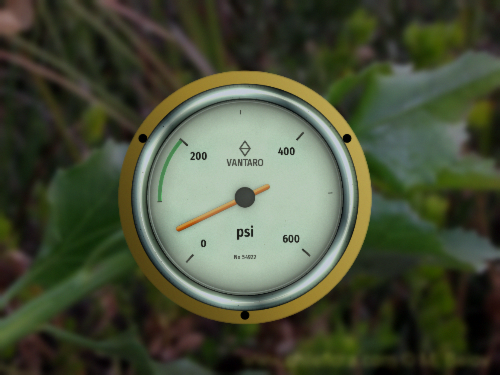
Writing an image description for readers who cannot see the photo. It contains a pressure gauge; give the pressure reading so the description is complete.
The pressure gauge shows 50 psi
